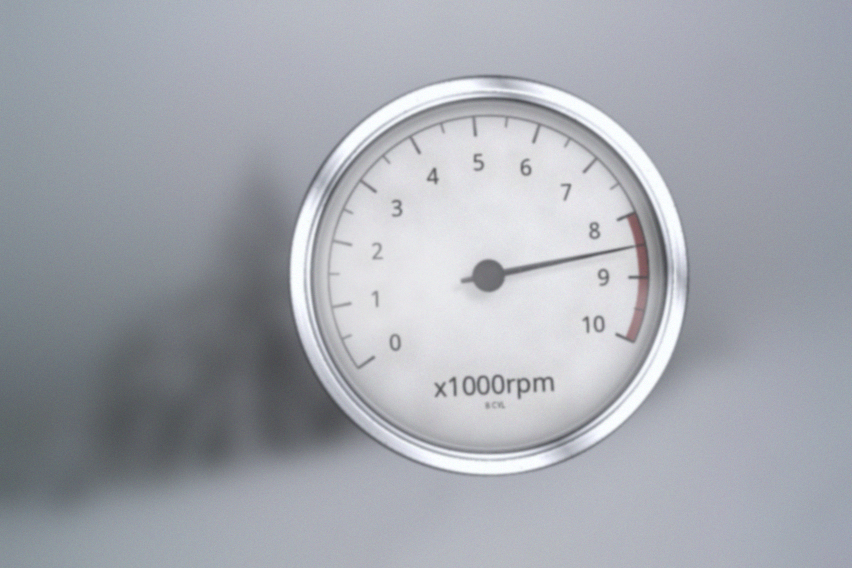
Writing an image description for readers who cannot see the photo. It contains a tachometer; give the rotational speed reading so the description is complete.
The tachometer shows 8500 rpm
